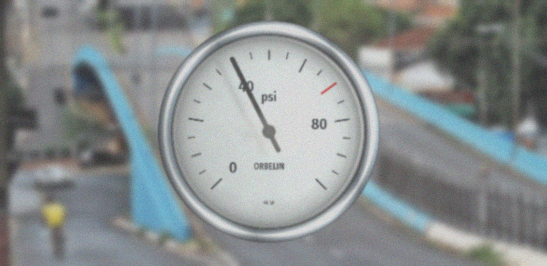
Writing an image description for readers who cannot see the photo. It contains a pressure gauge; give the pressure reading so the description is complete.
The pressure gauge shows 40 psi
